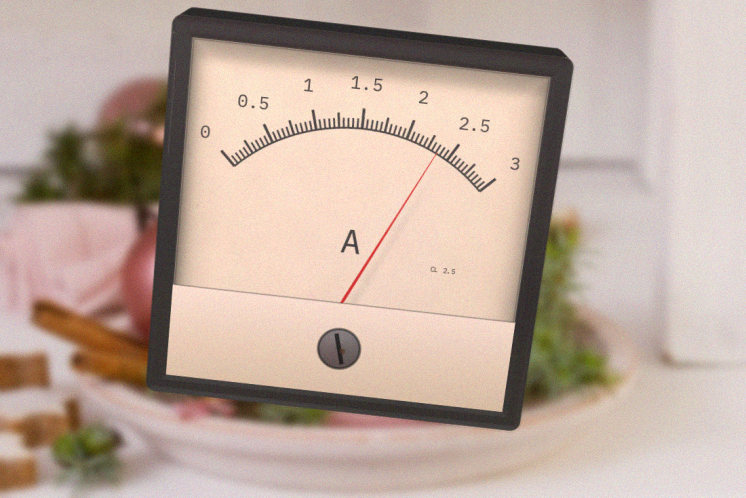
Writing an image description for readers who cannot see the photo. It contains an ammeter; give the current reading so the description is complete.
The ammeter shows 2.35 A
